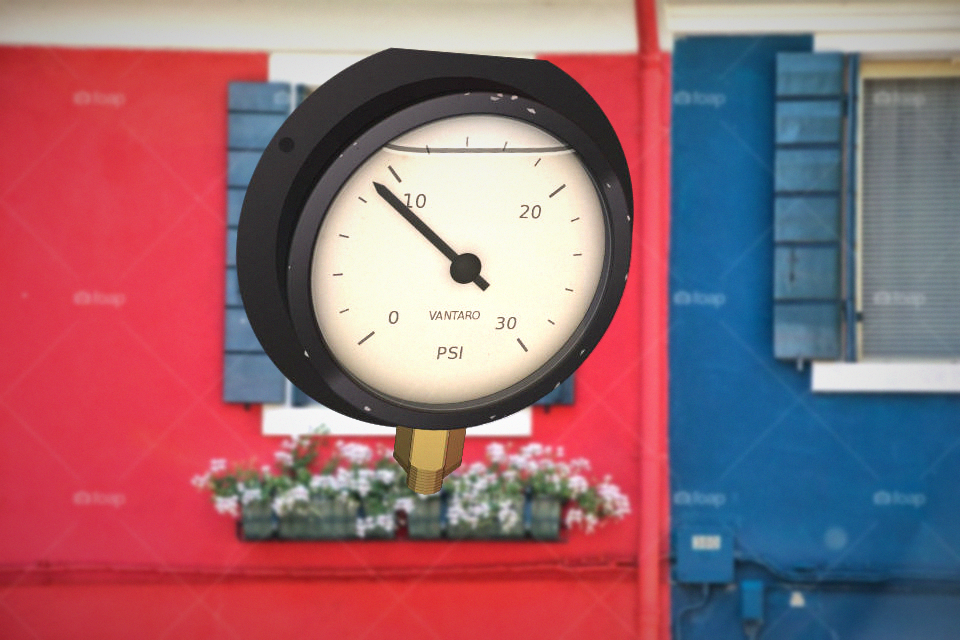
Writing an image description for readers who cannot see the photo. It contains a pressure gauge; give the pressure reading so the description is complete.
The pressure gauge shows 9 psi
